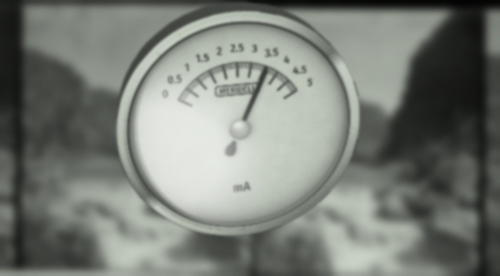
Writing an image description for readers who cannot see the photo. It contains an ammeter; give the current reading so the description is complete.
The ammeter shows 3.5 mA
